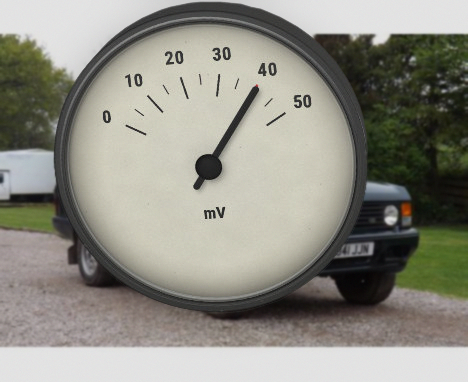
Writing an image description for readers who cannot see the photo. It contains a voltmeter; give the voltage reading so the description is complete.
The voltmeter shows 40 mV
